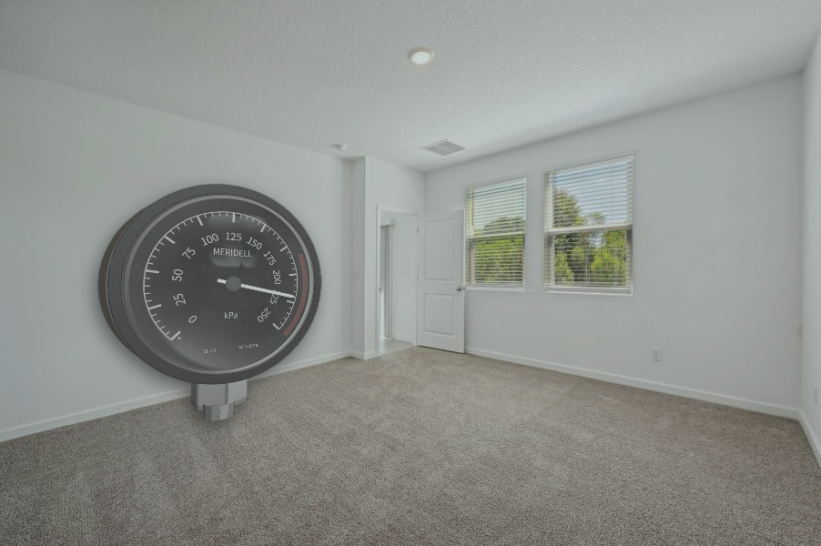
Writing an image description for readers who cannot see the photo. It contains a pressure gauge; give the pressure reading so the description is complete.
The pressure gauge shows 220 kPa
